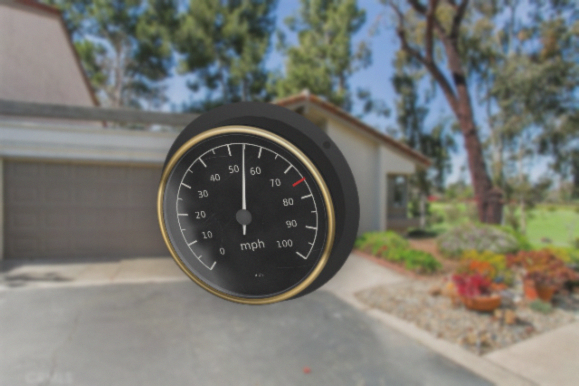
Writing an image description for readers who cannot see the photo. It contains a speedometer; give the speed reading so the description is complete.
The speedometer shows 55 mph
